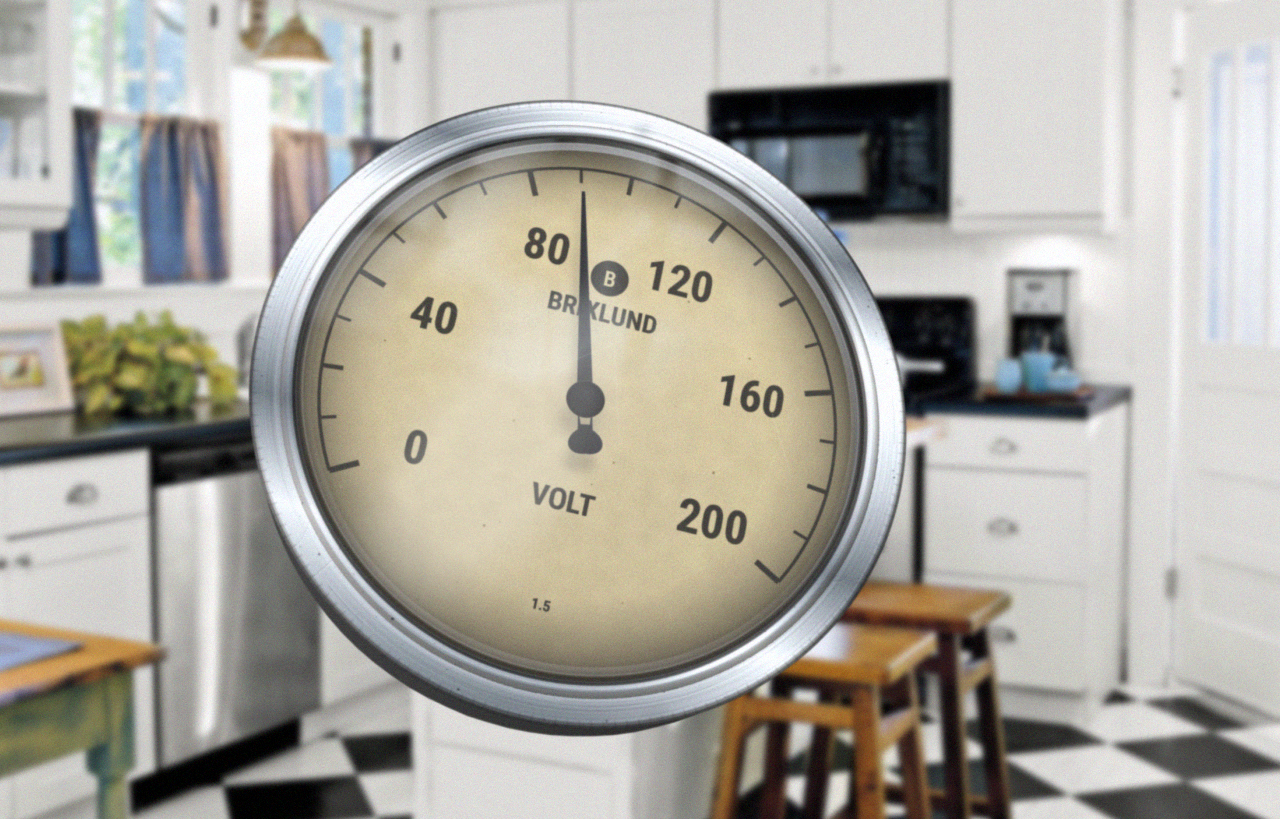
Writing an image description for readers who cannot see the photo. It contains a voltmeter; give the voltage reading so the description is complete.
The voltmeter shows 90 V
